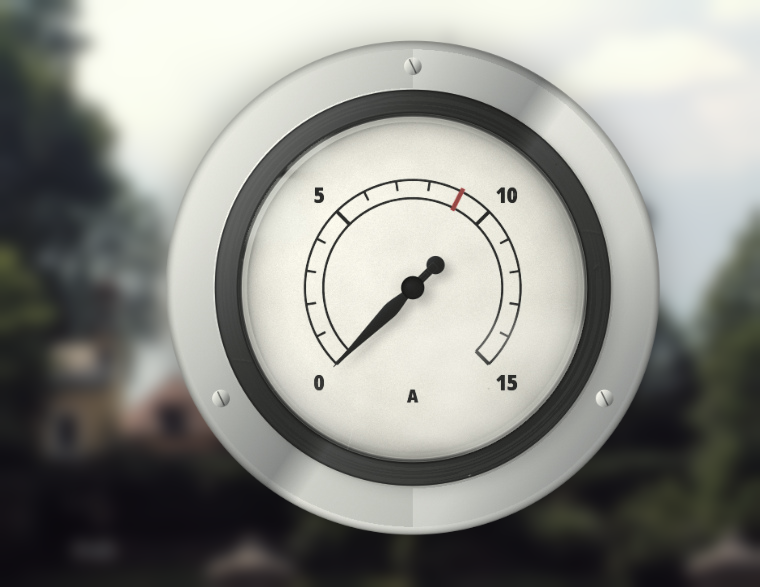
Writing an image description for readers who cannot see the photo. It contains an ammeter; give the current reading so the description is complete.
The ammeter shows 0 A
